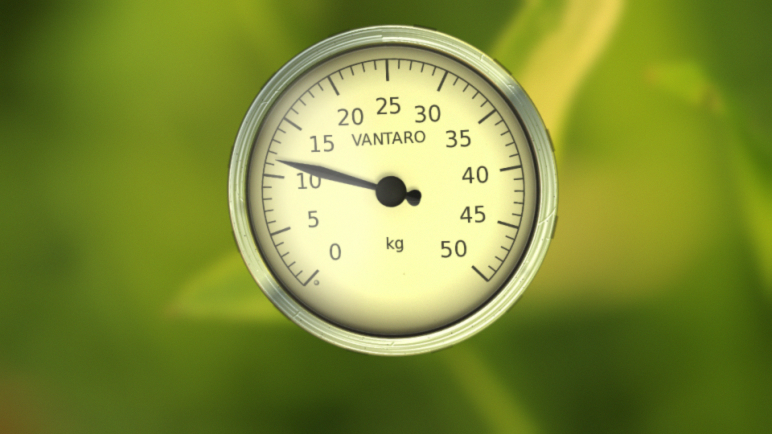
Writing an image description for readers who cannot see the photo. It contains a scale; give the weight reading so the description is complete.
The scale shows 11.5 kg
